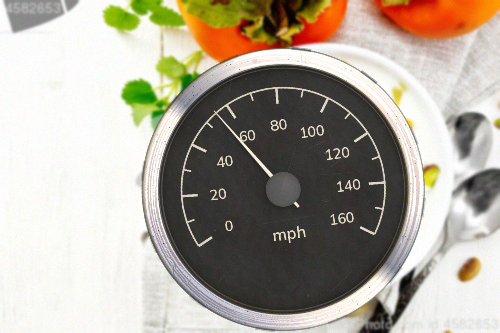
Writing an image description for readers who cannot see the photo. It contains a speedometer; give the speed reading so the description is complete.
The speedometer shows 55 mph
